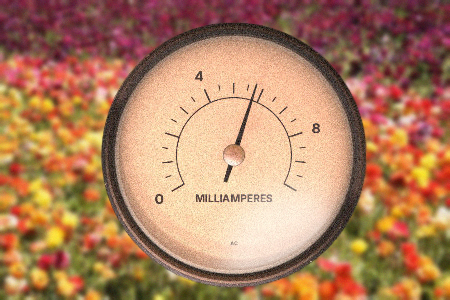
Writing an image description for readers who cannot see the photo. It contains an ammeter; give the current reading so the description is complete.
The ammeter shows 5.75 mA
